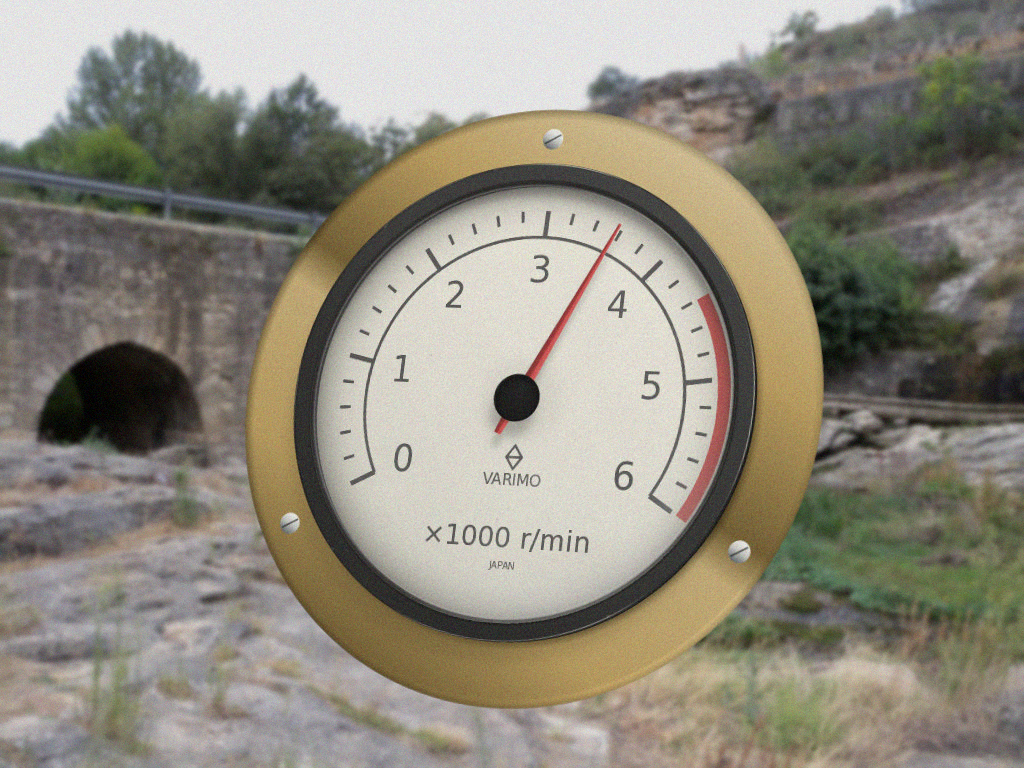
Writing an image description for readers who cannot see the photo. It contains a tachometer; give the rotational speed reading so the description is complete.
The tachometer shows 3600 rpm
